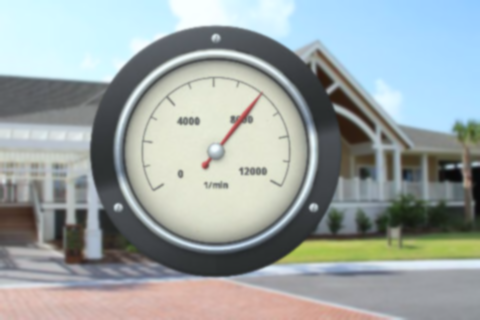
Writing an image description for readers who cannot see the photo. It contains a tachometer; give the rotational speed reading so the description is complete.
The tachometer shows 8000 rpm
